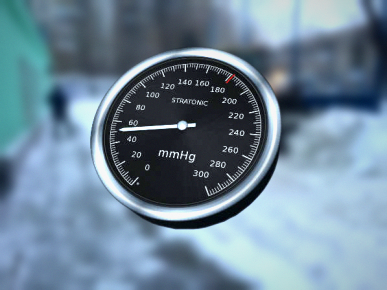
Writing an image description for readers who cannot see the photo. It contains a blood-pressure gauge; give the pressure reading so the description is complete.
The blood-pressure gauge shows 50 mmHg
